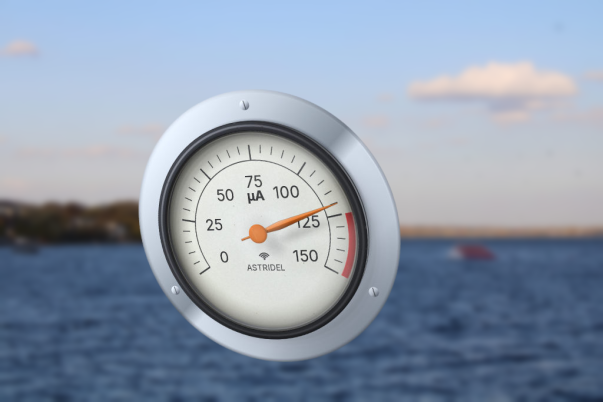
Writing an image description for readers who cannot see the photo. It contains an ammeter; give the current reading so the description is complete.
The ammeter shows 120 µA
